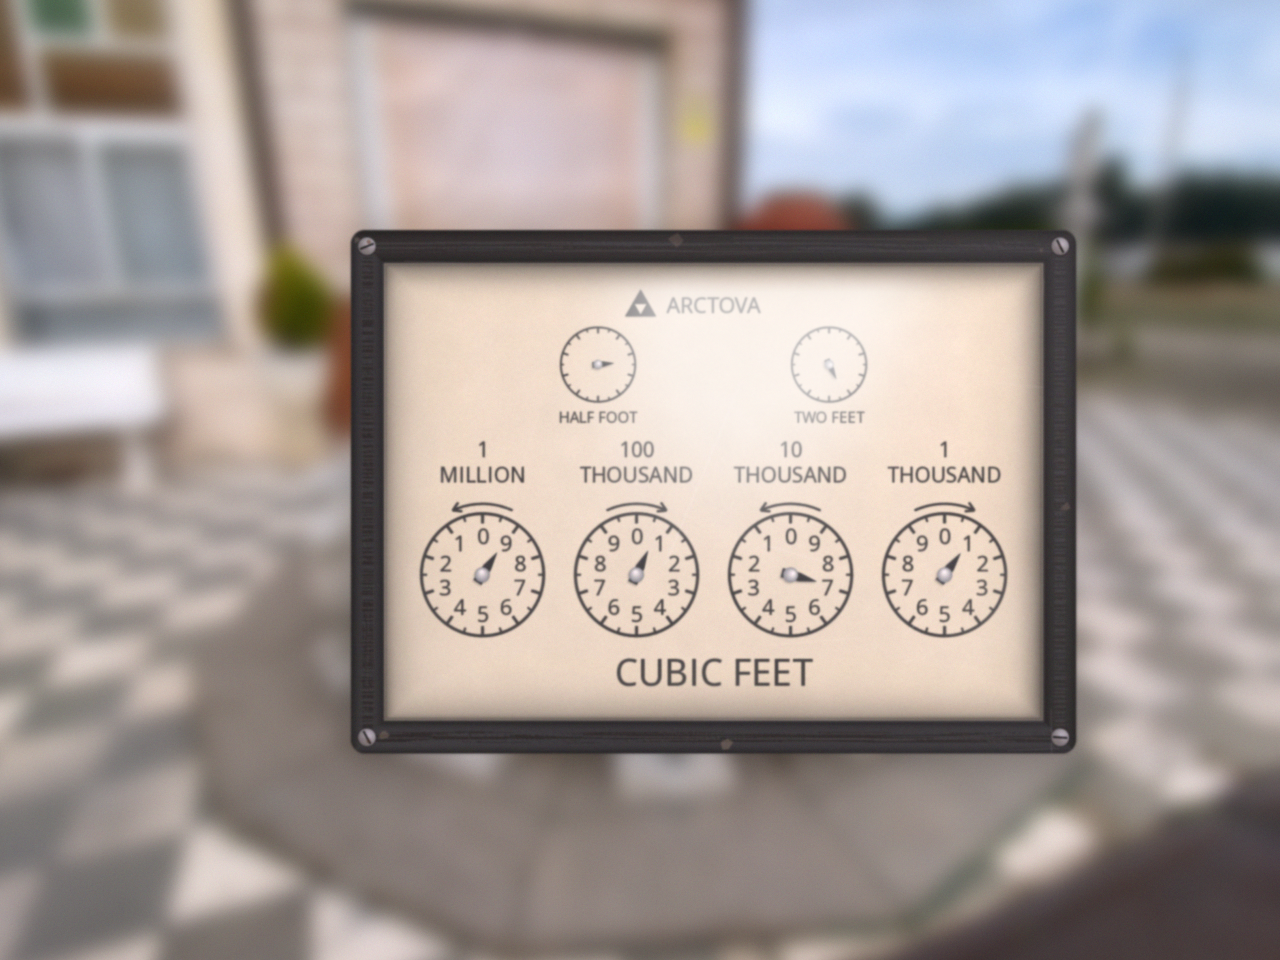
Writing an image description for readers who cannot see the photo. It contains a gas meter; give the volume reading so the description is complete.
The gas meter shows 907100 ft³
